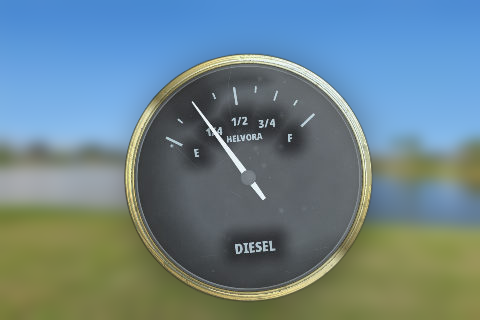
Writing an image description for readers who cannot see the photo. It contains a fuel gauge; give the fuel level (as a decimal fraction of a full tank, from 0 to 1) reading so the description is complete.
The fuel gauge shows 0.25
